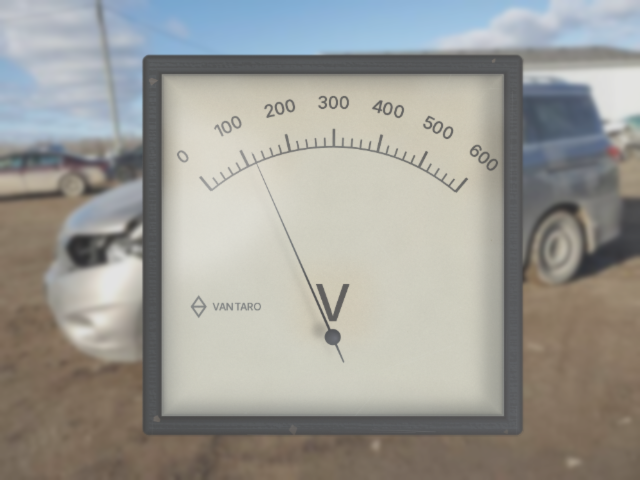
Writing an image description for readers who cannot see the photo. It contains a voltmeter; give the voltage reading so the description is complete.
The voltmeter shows 120 V
